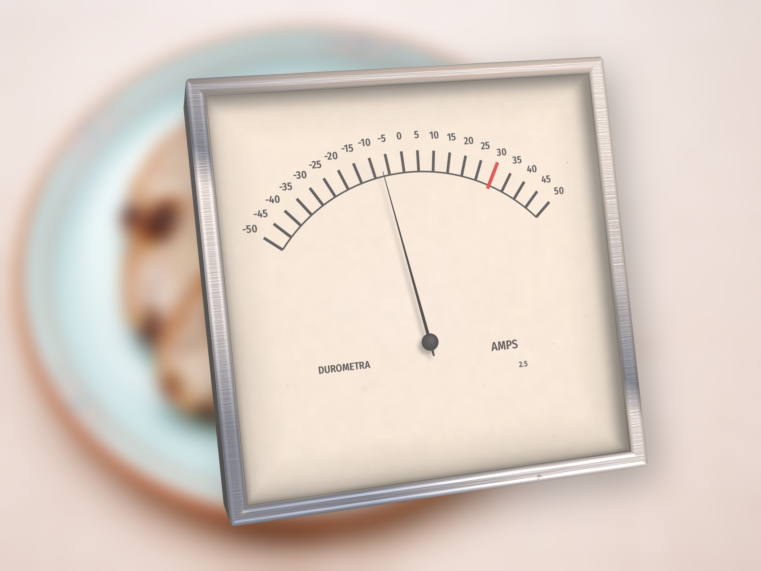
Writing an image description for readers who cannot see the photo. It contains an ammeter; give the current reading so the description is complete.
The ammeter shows -7.5 A
